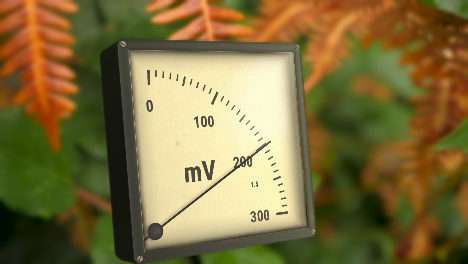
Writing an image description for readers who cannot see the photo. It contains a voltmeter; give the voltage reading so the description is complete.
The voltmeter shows 200 mV
